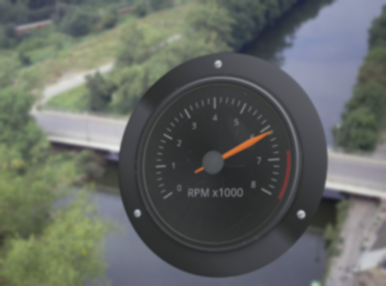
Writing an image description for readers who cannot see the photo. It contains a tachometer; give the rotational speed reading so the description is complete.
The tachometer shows 6200 rpm
